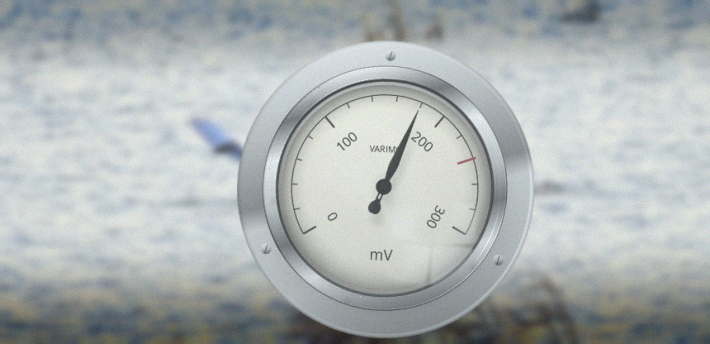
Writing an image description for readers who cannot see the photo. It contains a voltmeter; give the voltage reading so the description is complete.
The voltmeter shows 180 mV
